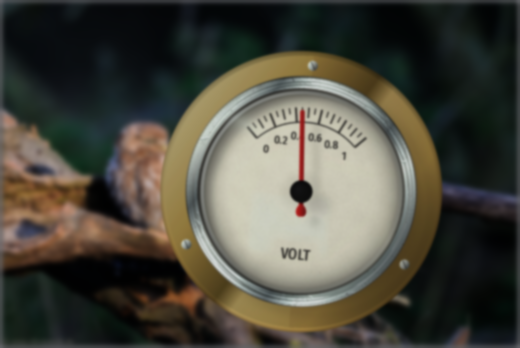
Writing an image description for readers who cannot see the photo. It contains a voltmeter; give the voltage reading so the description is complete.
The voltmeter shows 0.45 V
